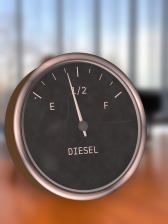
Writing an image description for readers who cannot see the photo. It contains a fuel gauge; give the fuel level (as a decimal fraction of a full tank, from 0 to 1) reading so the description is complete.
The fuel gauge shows 0.375
